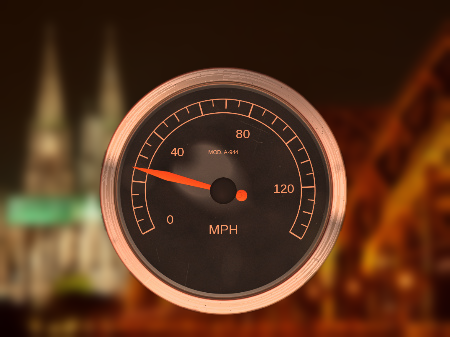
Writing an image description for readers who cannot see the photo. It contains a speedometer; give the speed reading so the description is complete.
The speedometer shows 25 mph
